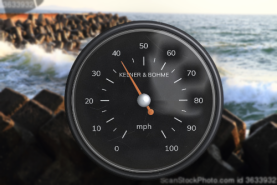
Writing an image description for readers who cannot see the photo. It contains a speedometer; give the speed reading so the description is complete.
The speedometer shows 40 mph
